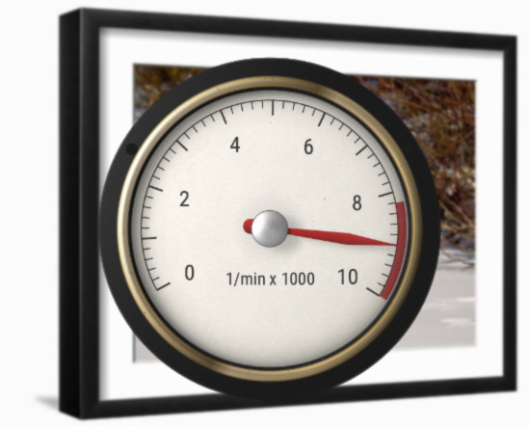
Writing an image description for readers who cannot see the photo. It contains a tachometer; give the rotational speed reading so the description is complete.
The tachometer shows 9000 rpm
